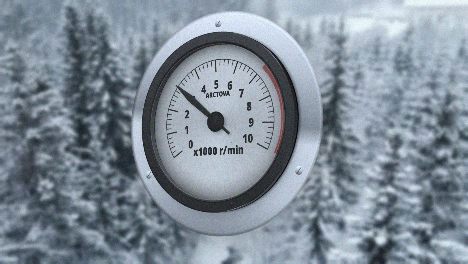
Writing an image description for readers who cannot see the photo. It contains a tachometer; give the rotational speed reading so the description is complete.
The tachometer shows 3000 rpm
